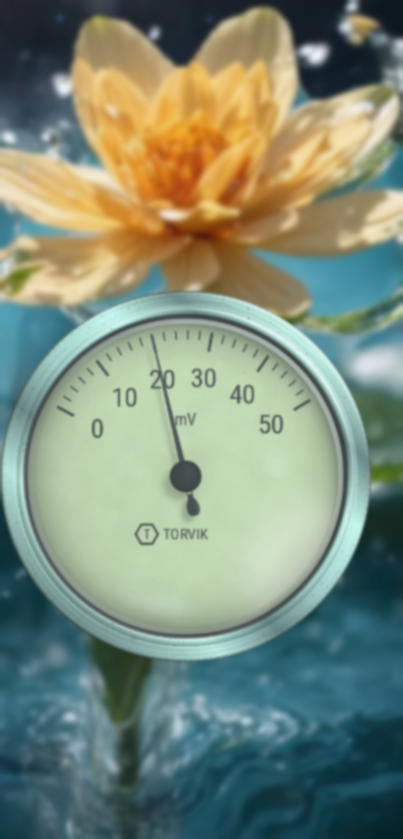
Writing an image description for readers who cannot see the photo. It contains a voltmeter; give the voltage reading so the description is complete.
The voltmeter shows 20 mV
